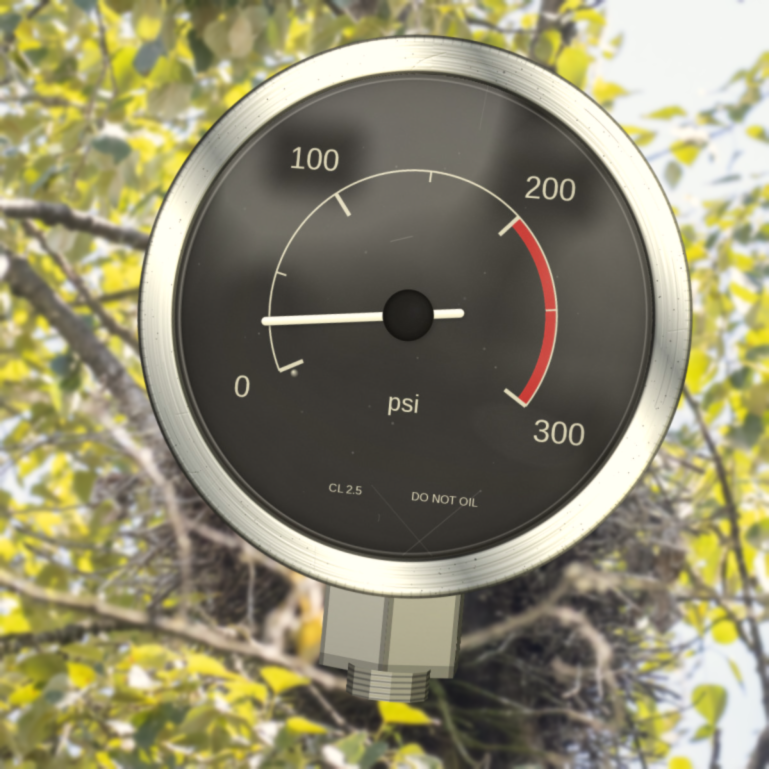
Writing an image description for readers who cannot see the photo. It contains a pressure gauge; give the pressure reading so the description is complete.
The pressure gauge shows 25 psi
